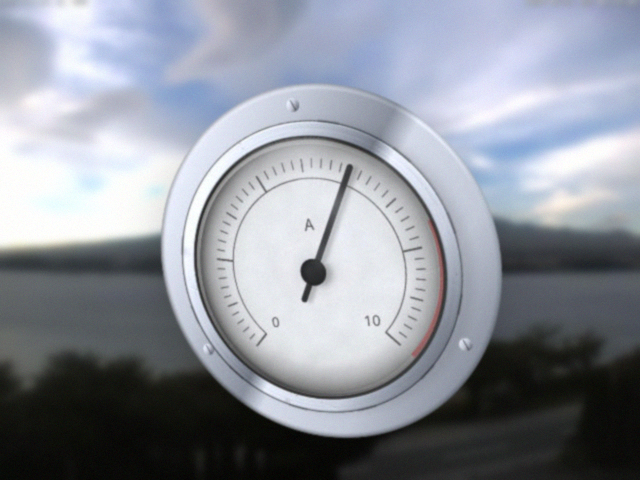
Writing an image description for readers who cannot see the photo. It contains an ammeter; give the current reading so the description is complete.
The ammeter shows 6 A
